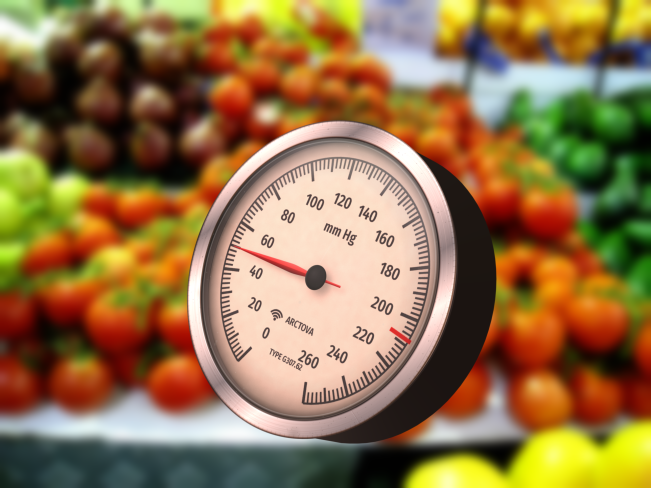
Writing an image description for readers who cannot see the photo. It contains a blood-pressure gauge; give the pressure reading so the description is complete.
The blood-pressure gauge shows 50 mmHg
